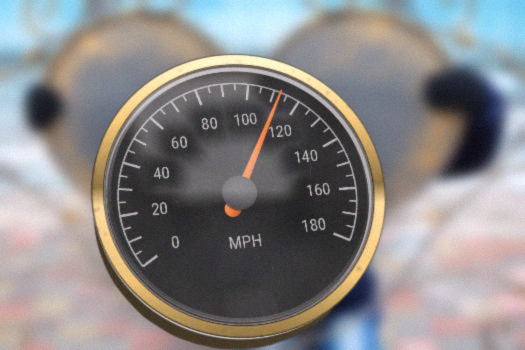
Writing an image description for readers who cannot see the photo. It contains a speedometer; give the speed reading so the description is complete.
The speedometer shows 112.5 mph
